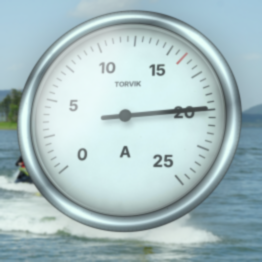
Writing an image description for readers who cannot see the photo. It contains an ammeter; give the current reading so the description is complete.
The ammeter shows 20 A
